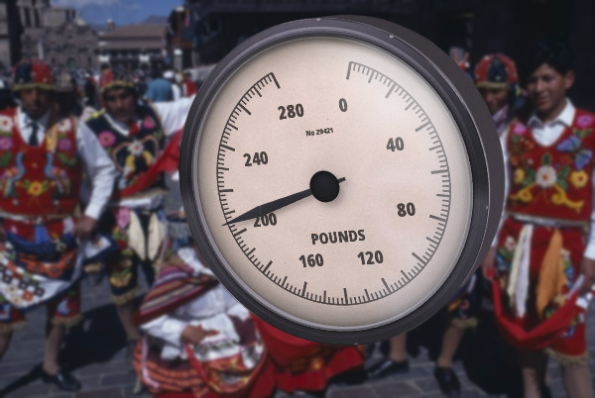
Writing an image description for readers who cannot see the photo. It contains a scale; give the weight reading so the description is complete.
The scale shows 206 lb
